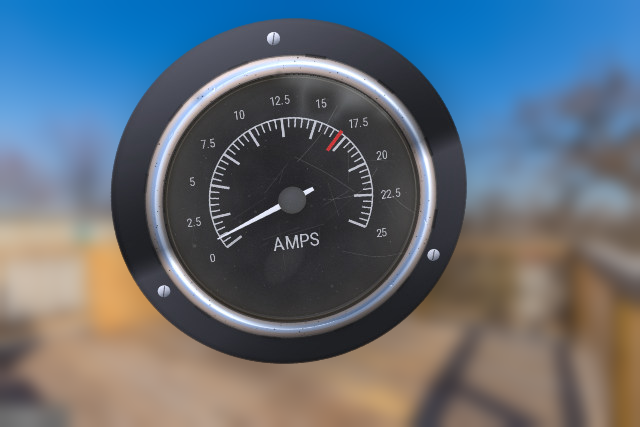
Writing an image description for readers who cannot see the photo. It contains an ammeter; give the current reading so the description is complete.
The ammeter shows 1 A
